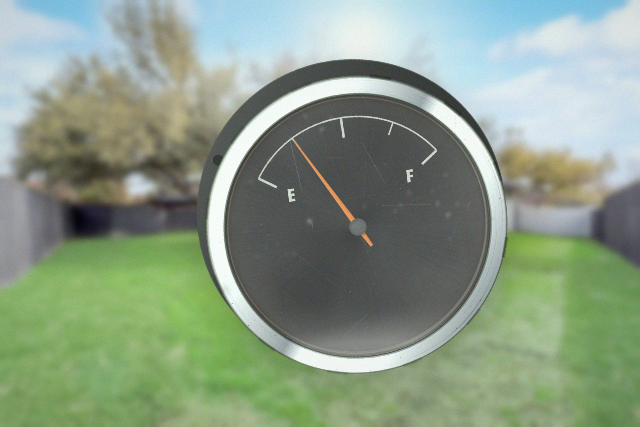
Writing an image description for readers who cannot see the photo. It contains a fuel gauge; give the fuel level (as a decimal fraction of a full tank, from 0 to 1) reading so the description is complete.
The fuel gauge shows 0.25
